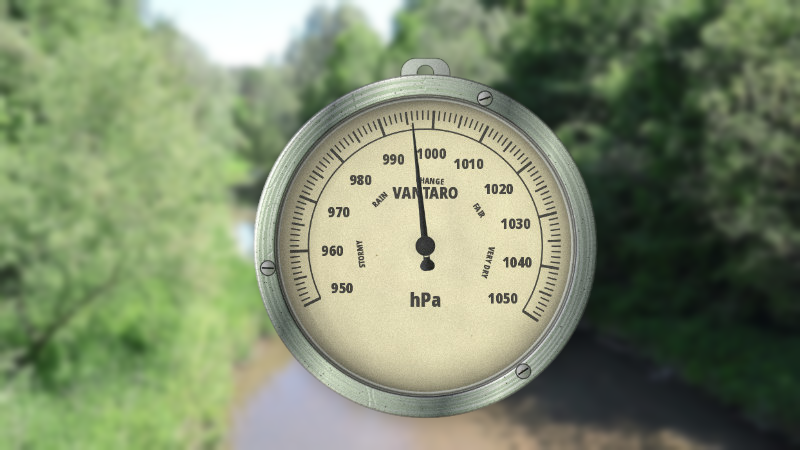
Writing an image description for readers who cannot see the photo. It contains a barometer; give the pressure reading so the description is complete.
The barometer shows 996 hPa
